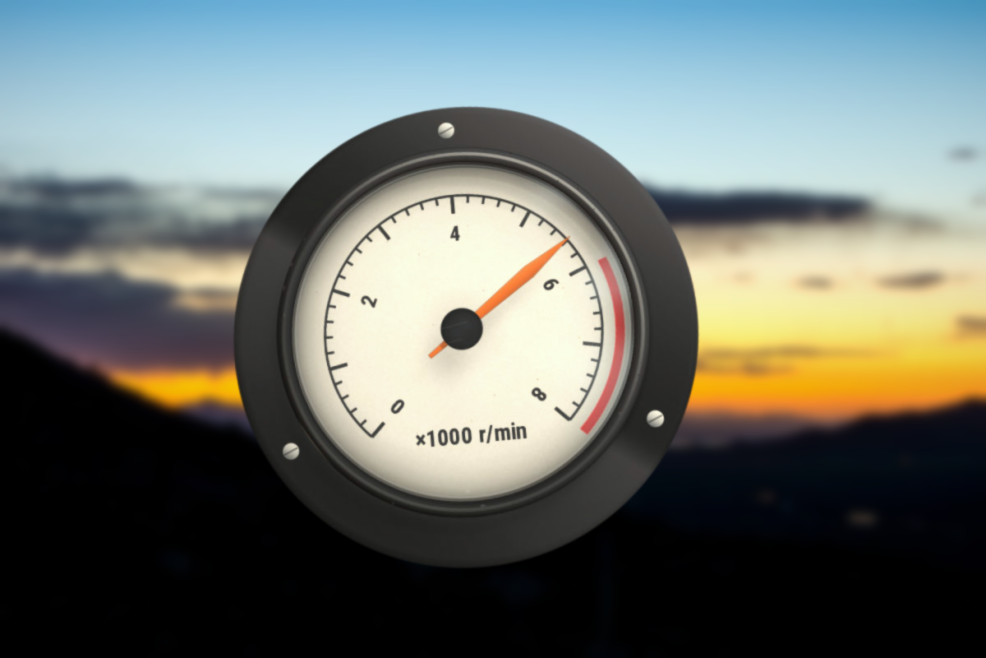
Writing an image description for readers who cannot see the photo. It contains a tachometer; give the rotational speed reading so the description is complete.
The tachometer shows 5600 rpm
